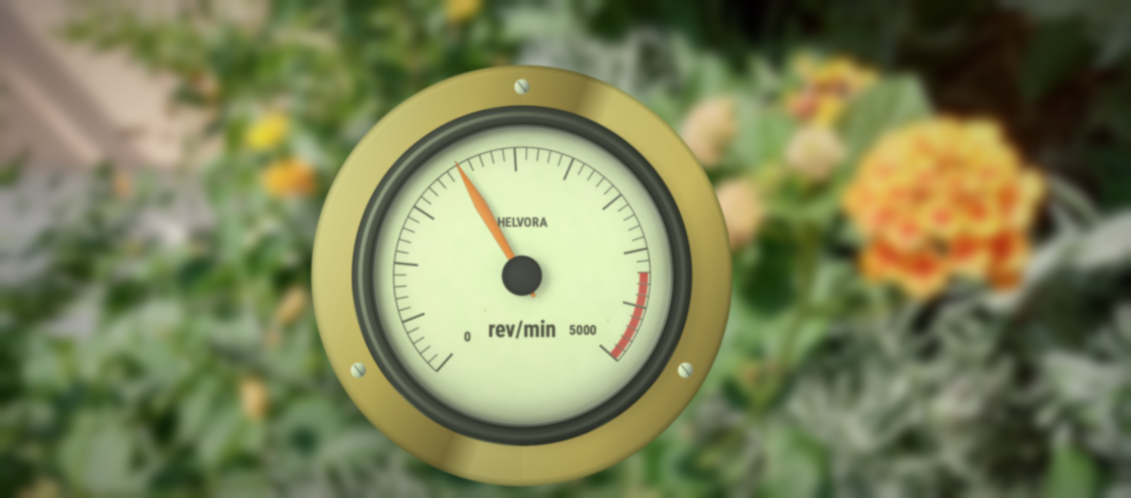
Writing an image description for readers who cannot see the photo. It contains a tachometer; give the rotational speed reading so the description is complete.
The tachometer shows 2000 rpm
